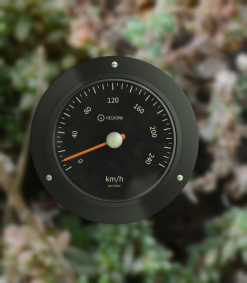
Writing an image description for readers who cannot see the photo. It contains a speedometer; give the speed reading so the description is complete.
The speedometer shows 10 km/h
